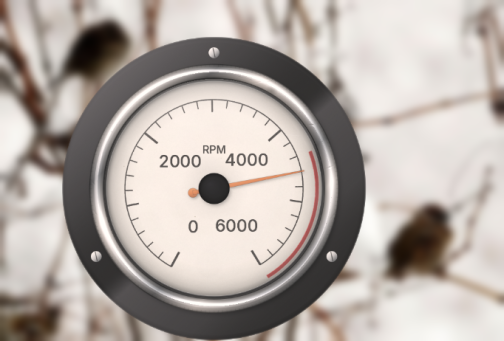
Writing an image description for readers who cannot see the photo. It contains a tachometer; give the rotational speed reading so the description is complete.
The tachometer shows 4600 rpm
